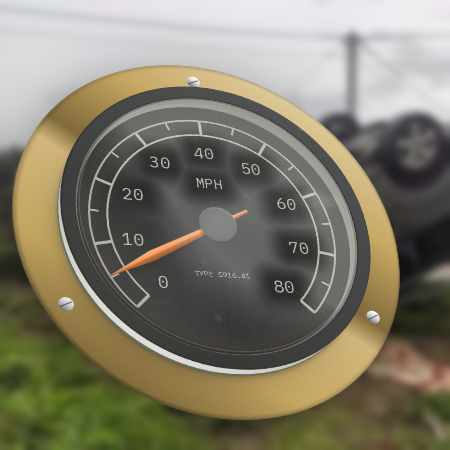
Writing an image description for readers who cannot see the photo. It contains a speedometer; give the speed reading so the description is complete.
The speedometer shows 5 mph
